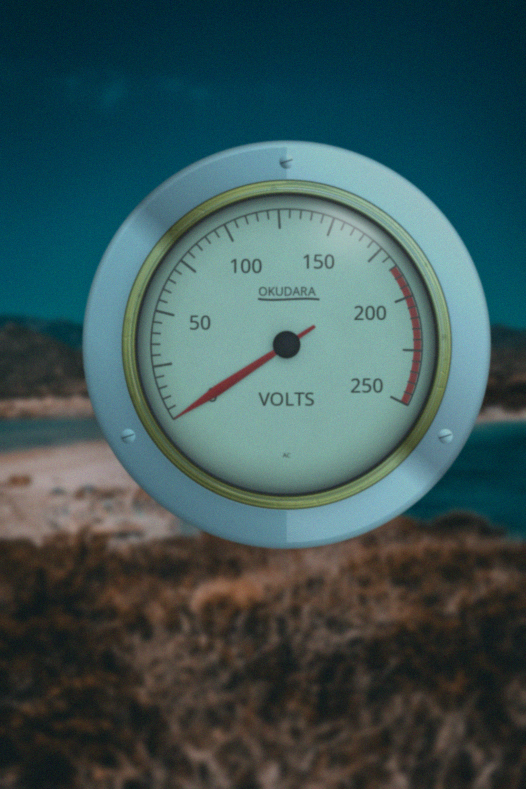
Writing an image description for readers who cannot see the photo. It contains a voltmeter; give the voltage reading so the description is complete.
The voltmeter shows 0 V
